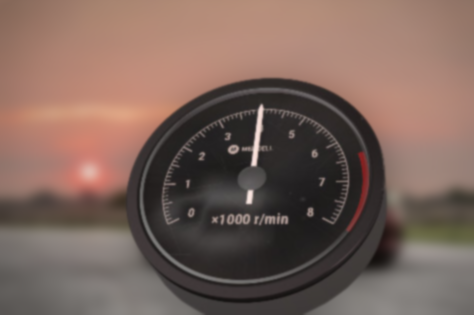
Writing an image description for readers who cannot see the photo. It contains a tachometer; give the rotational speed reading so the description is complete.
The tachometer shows 4000 rpm
